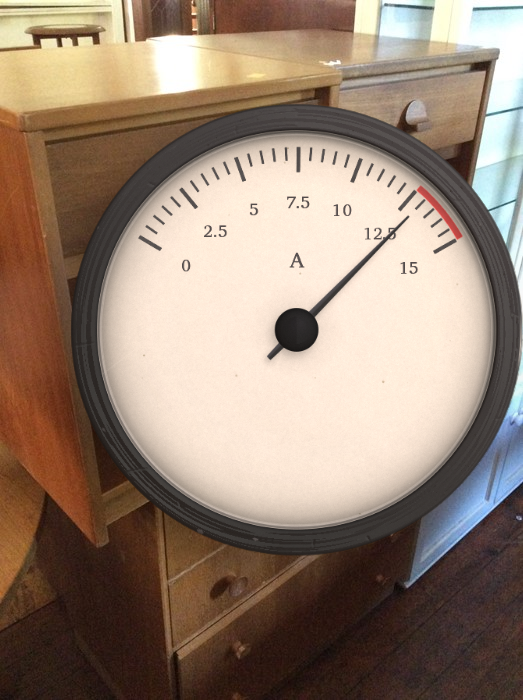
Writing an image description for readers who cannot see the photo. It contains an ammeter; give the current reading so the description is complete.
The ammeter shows 13 A
